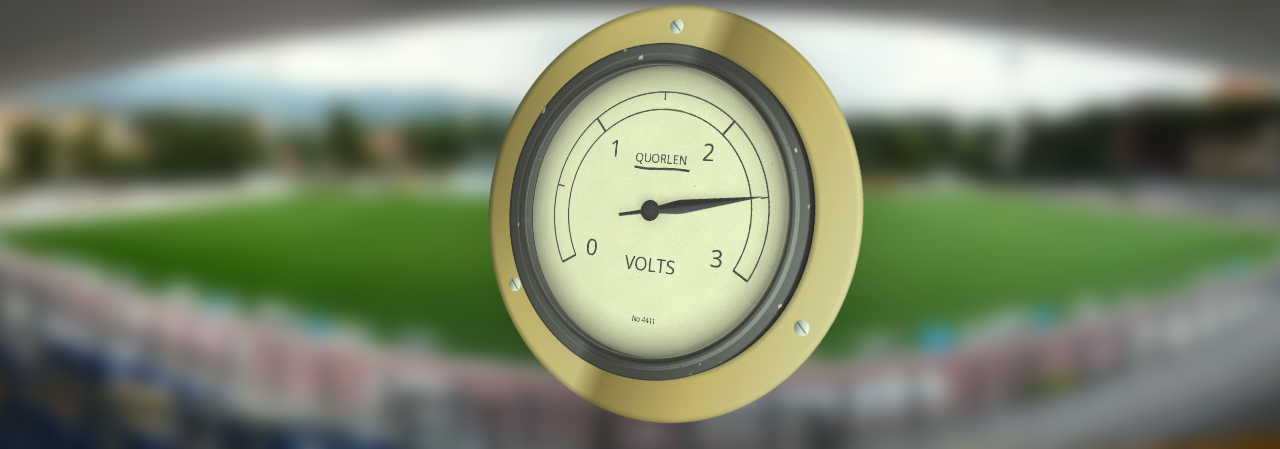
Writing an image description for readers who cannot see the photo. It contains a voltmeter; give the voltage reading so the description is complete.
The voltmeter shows 2.5 V
